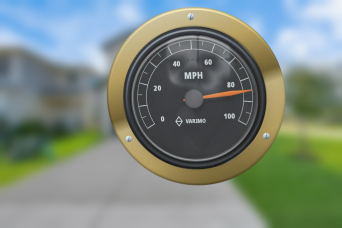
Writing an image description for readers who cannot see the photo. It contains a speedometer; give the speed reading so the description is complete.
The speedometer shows 85 mph
